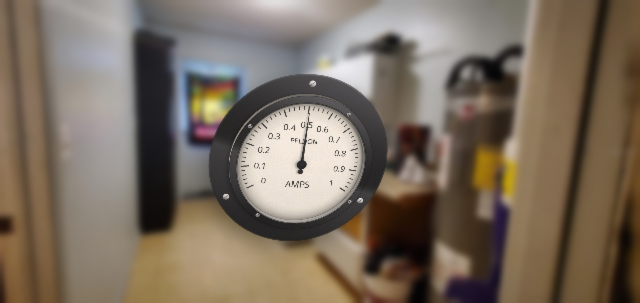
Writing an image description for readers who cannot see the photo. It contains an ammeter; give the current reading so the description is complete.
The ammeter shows 0.5 A
